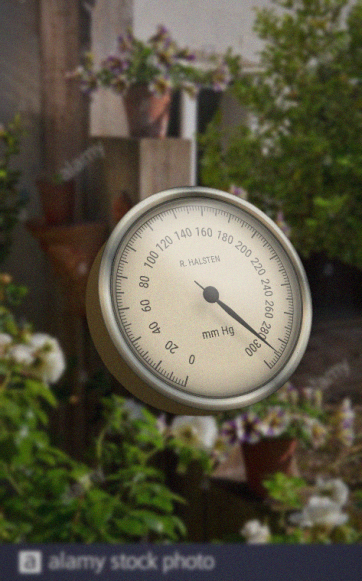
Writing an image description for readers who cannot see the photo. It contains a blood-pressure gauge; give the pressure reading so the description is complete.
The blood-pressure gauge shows 290 mmHg
